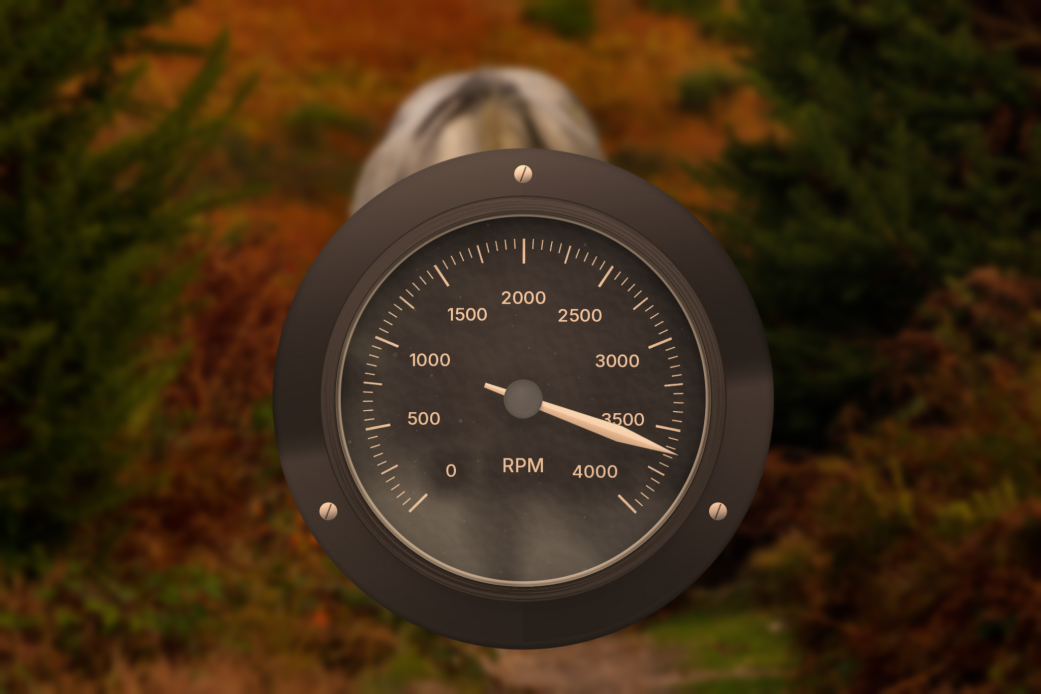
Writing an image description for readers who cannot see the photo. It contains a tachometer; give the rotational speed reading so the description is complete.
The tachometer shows 3625 rpm
